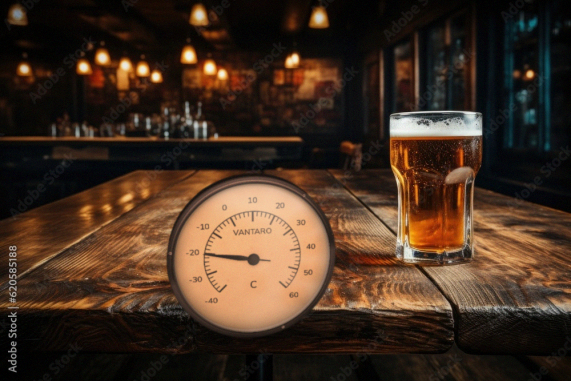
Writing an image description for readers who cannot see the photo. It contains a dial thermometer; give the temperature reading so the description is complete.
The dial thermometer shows -20 °C
